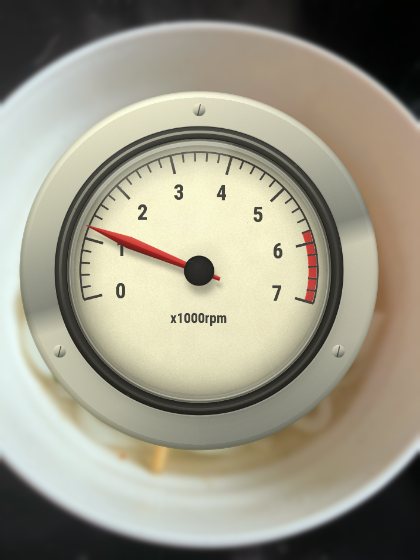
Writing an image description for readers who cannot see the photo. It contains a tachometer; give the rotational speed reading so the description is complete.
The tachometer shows 1200 rpm
